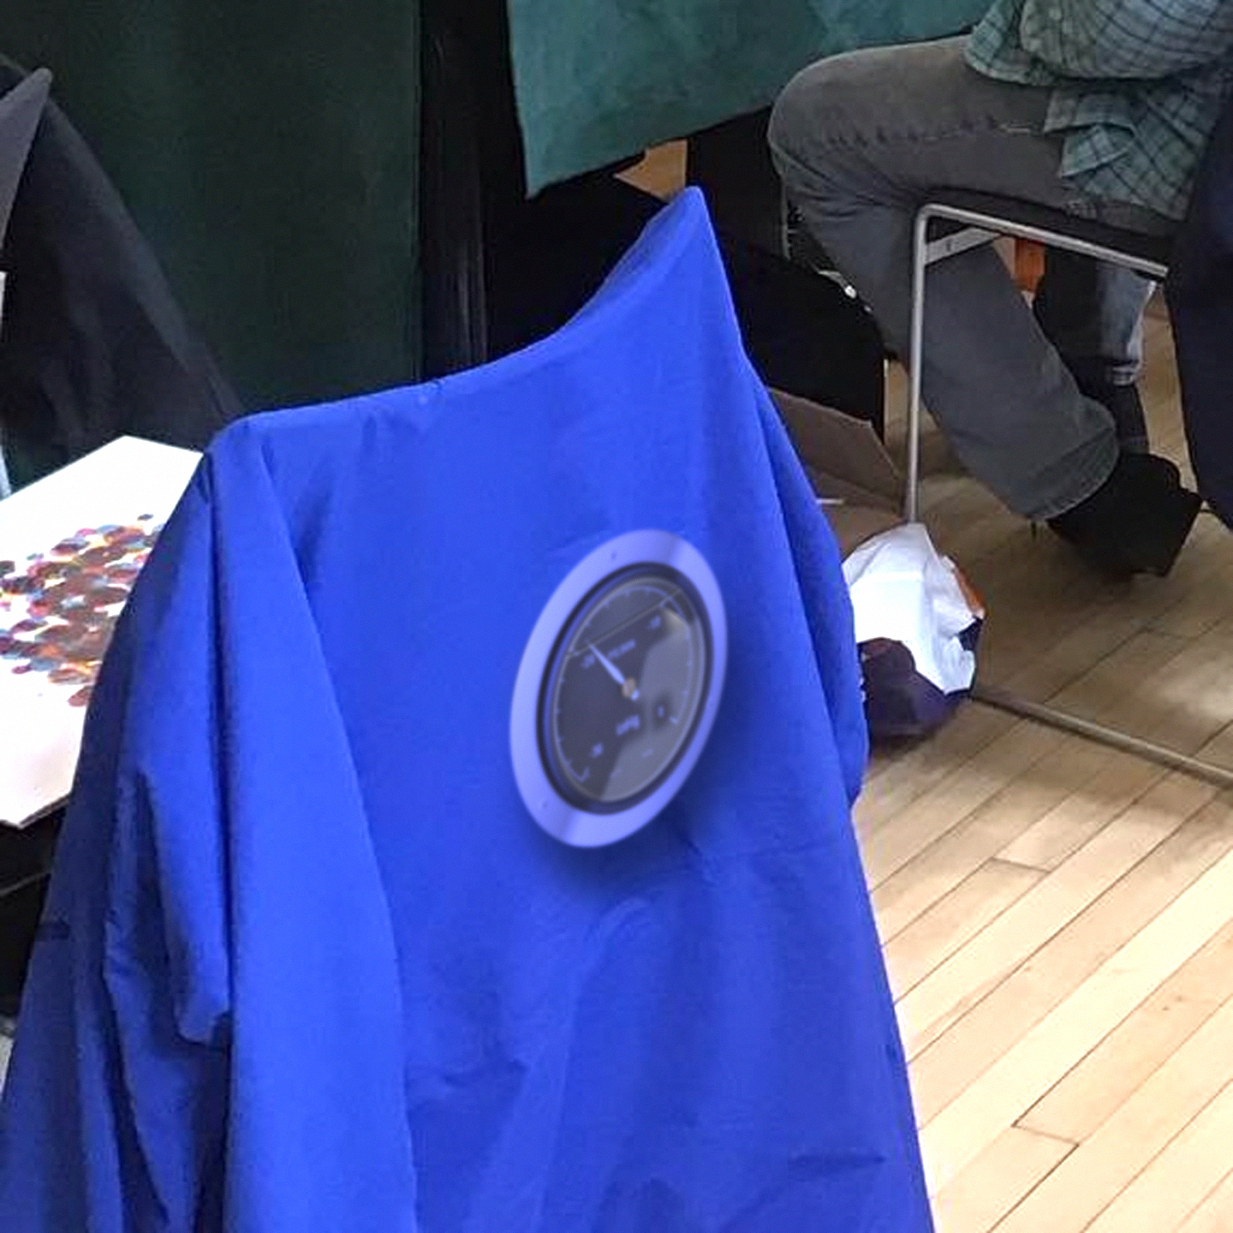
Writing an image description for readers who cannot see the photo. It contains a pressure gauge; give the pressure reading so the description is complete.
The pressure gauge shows -19 inHg
